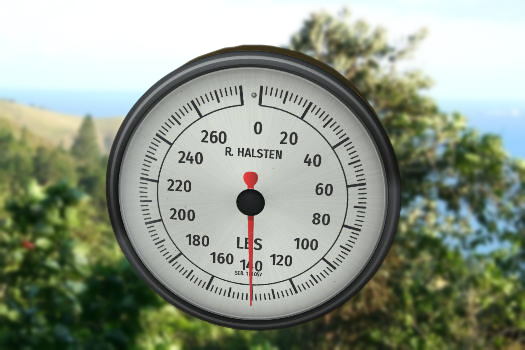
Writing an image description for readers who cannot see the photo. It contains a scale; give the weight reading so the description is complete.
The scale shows 140 lb
